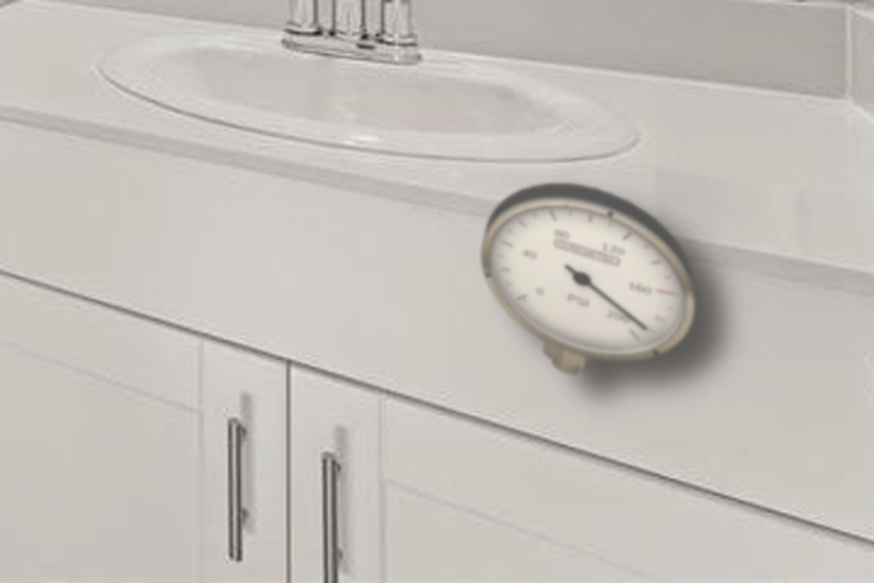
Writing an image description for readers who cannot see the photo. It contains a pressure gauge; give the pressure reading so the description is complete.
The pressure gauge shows 190 psi
